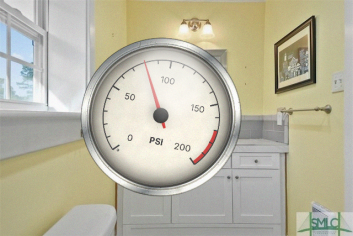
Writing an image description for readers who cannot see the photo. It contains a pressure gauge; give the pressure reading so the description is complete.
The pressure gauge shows 80 psi
